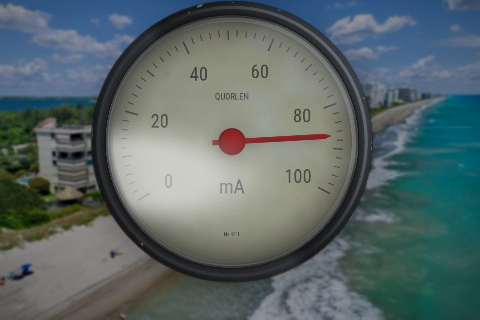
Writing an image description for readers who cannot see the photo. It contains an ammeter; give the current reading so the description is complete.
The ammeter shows 87 mA
